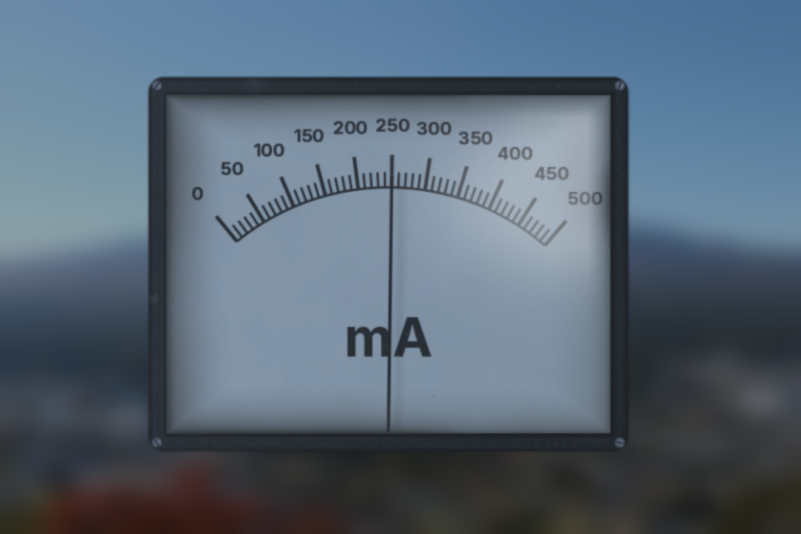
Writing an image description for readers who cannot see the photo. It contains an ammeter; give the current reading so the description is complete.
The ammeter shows 250 mA
